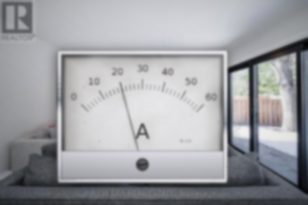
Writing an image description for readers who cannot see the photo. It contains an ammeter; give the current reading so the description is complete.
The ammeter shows 20 A
